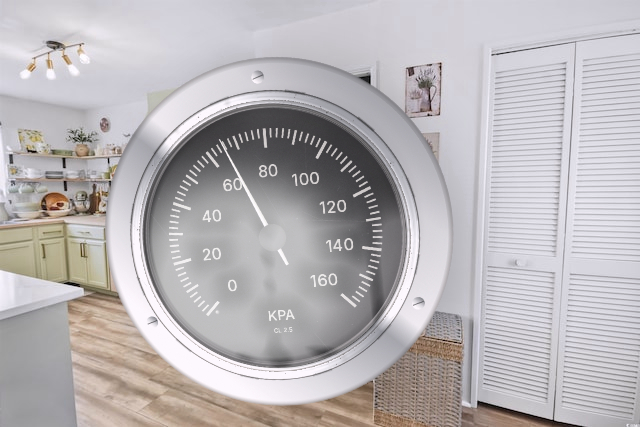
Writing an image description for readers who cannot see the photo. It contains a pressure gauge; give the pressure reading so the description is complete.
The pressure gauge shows 66 kPa
